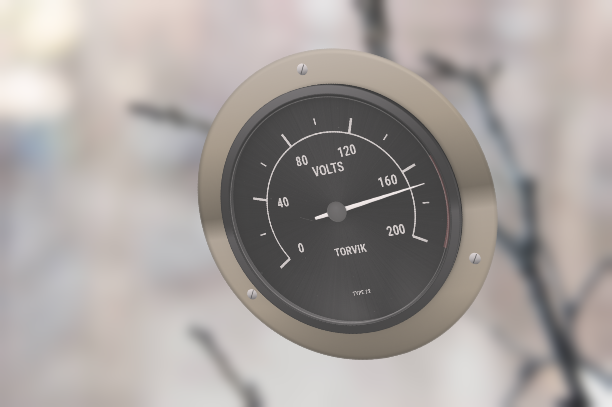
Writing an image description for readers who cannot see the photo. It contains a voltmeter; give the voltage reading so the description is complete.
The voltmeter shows 170 V
